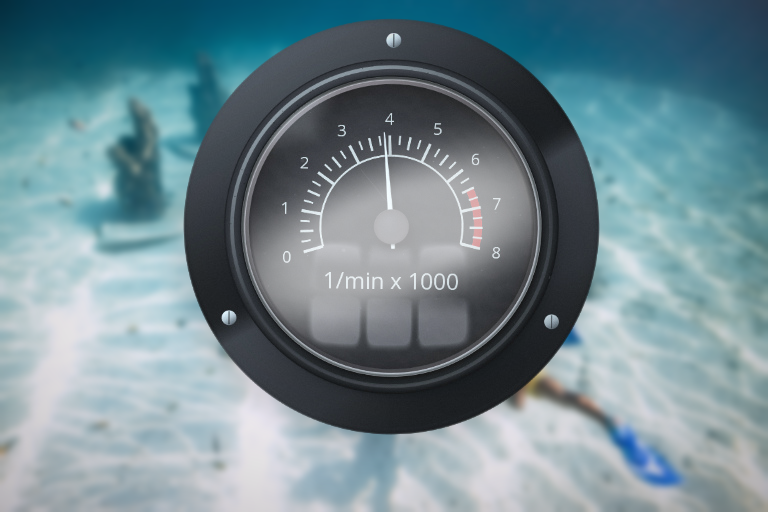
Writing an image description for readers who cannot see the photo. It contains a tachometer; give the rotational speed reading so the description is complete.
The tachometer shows 3875 rpm
